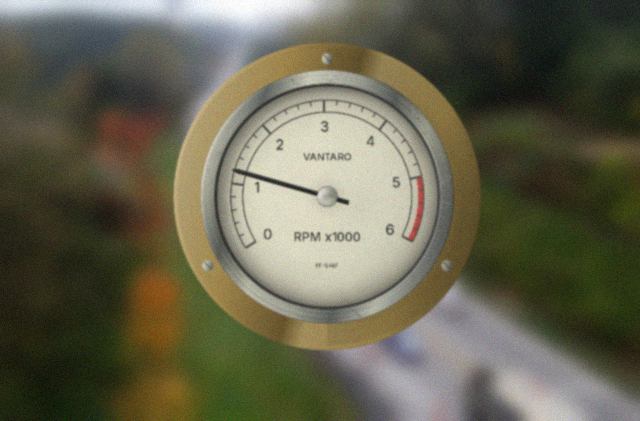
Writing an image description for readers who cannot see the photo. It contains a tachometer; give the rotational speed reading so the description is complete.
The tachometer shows 1200 rpm
